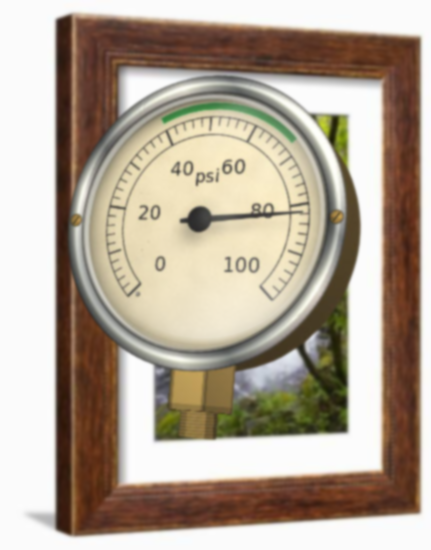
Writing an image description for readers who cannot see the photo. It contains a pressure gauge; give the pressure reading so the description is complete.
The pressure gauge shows 82 psi
